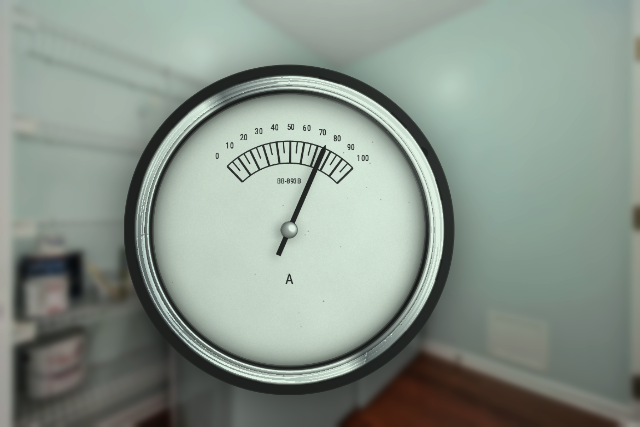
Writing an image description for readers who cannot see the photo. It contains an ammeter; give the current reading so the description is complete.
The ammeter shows 75 A
